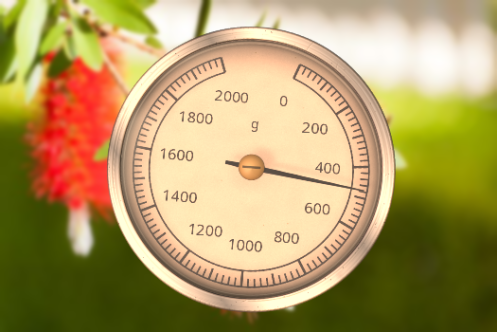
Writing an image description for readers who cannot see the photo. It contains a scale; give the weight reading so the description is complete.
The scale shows 480 g
